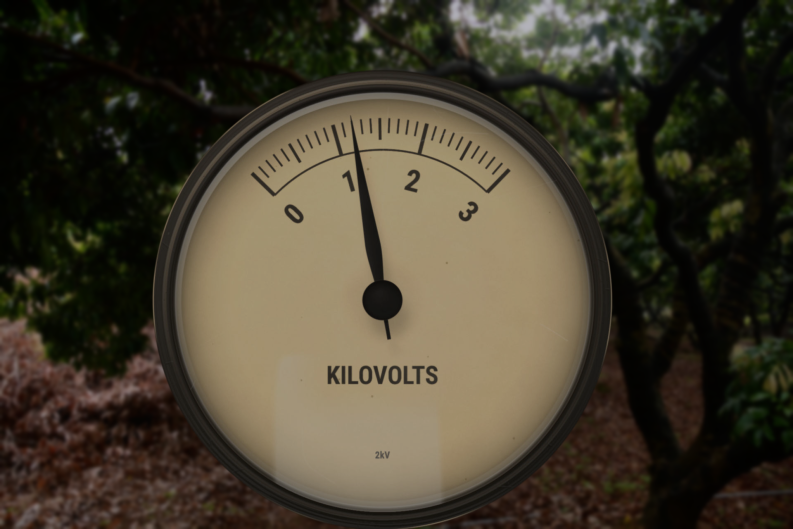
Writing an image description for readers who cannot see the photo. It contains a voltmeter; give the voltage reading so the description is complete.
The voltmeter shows 1.2 kV
